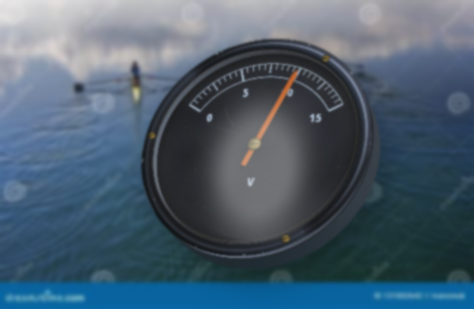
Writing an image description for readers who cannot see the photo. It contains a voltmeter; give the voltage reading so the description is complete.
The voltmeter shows 10 V
